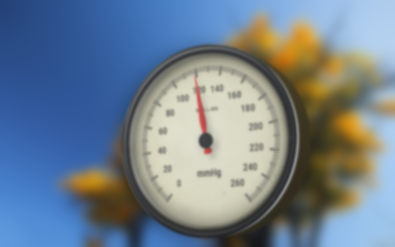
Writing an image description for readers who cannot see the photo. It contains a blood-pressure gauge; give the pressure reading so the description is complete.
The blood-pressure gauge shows 120 mmHg
